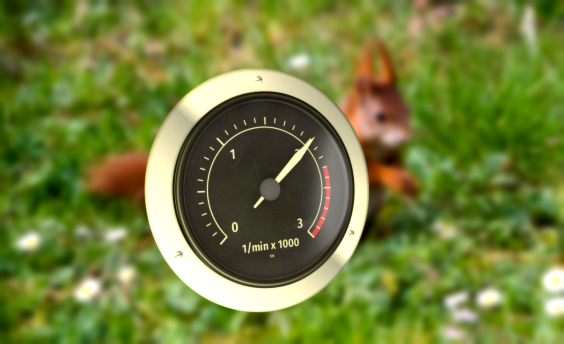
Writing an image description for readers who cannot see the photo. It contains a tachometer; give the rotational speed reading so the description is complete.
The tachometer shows 2000 rpm
